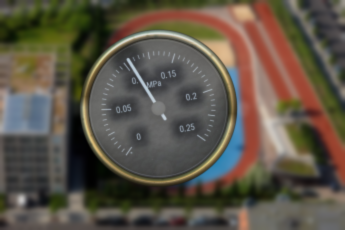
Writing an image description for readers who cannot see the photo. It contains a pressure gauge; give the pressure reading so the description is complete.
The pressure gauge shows 0.105 MPa
